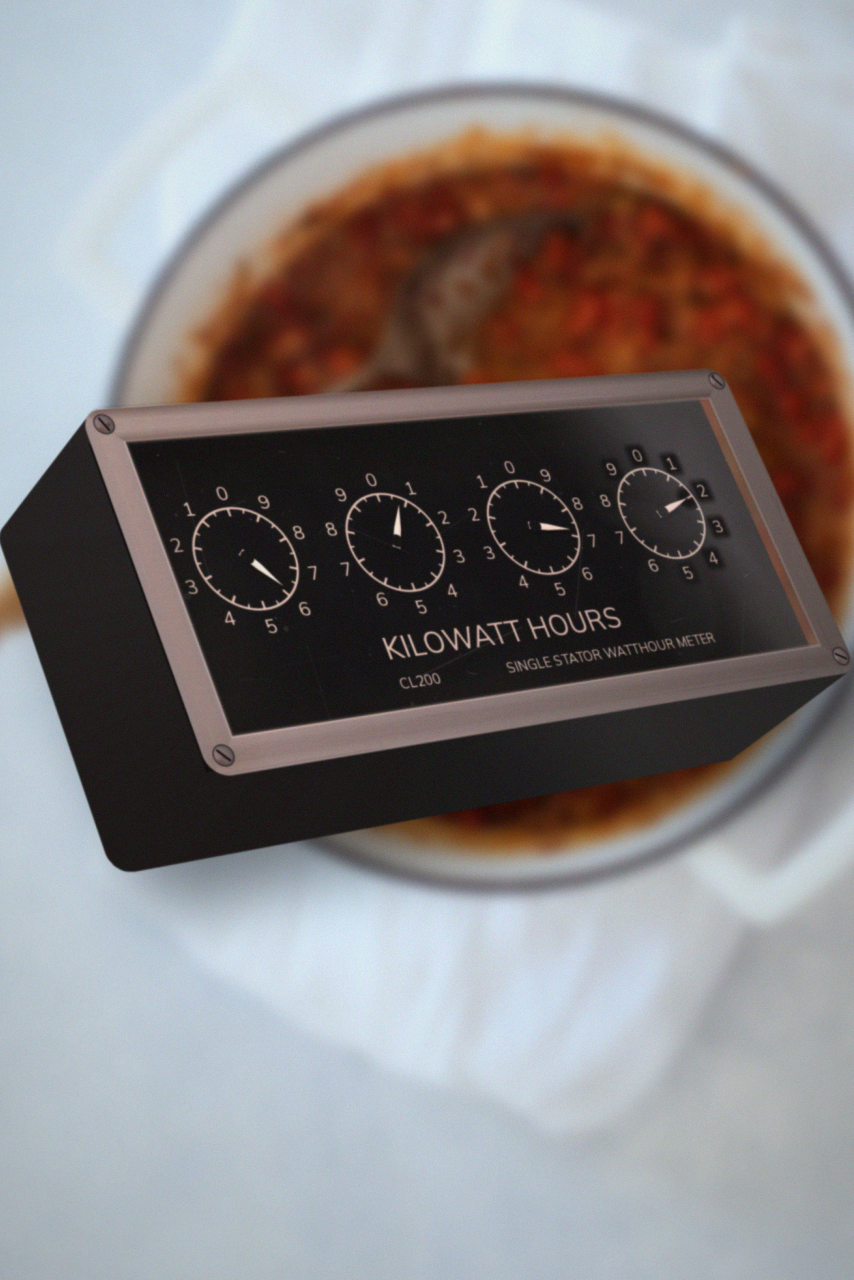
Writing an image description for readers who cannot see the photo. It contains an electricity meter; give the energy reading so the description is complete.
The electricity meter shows 6072 kWh
